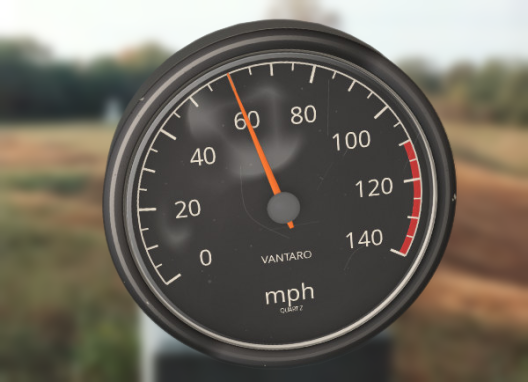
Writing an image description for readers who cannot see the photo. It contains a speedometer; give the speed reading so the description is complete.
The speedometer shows 60 mph
